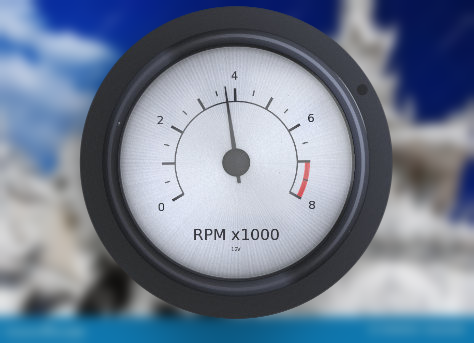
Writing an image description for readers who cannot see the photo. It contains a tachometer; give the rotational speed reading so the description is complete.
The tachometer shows 3750 rpm
